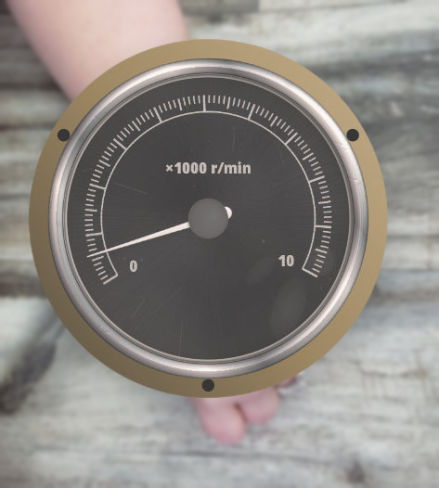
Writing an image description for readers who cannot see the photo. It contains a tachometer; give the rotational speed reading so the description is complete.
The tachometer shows 600 rpm
